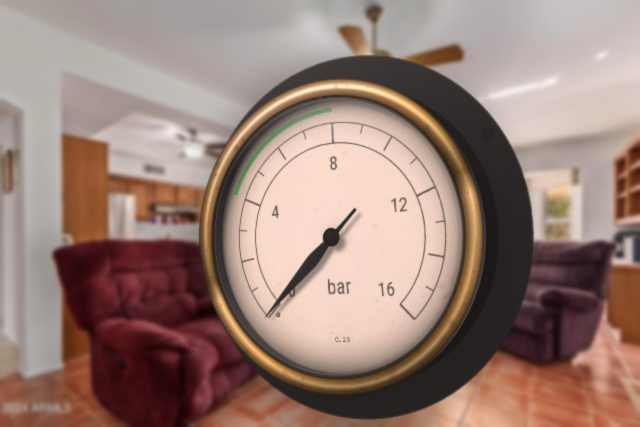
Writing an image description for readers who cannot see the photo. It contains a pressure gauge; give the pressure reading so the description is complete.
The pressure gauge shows 0 bar
